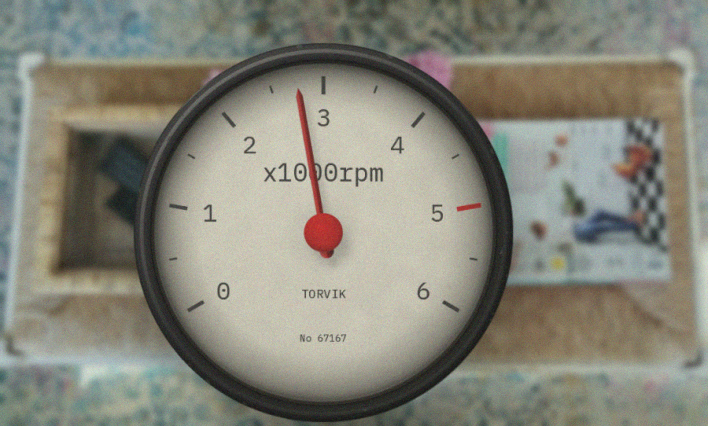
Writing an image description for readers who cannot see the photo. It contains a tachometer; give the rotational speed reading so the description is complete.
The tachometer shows 2750 rpm
